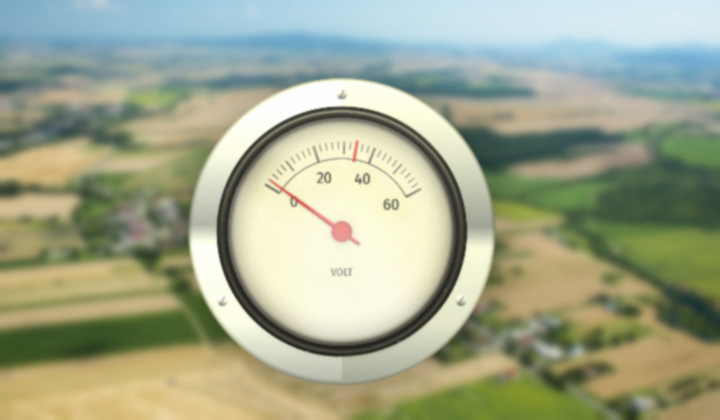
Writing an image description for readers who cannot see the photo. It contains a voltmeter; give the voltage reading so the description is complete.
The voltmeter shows 2 V
